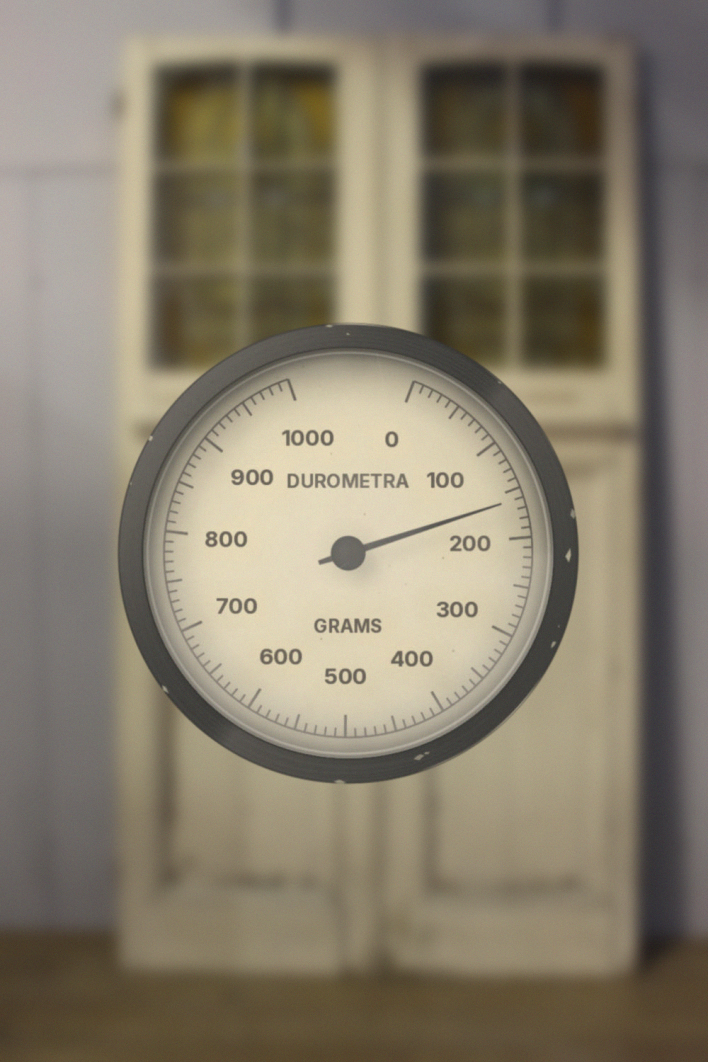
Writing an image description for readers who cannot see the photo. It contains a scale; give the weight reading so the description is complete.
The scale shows 160 g
